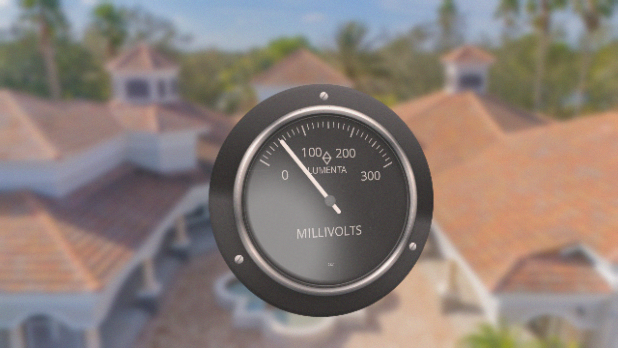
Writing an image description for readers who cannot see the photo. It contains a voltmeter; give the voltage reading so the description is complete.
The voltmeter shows 50 mV
